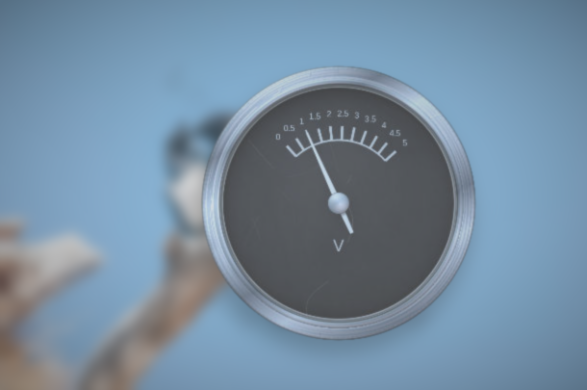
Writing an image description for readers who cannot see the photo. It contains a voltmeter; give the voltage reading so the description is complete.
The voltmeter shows 1 V
